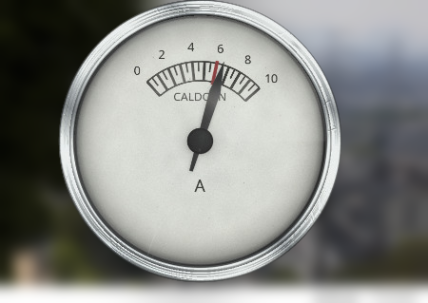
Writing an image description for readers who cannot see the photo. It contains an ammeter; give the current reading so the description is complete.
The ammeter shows 6.5 A
